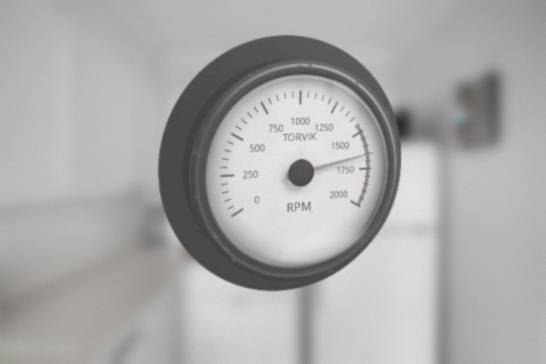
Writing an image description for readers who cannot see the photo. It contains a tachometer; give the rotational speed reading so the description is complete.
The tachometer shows 1650 rpm
